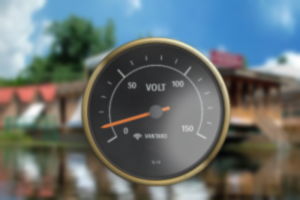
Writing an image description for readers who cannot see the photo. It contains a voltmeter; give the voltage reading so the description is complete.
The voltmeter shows 10 V
